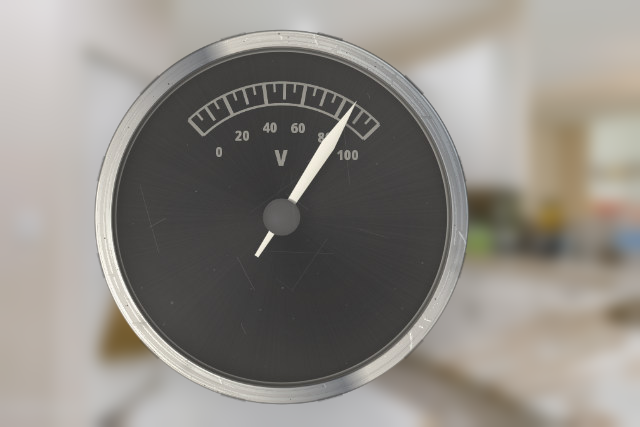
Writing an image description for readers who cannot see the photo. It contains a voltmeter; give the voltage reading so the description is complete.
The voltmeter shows 85 V
